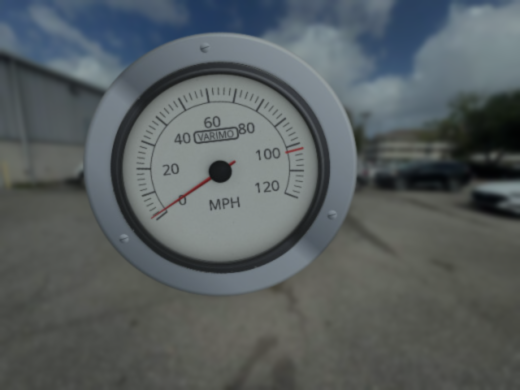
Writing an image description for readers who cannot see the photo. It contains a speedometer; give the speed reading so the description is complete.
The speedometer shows 2 mph
